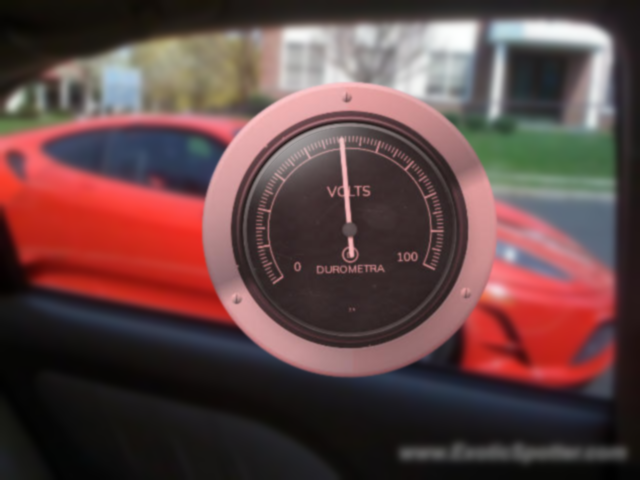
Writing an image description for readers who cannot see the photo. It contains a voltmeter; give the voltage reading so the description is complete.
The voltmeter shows 50 V
